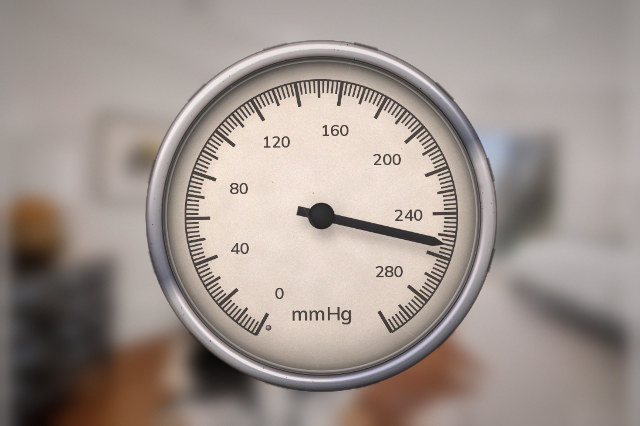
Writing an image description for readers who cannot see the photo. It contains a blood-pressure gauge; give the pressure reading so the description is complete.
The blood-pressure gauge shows 254 mmHg
